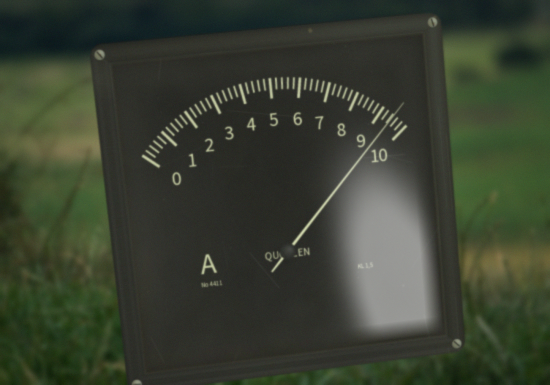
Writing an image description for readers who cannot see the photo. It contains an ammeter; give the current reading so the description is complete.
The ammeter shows 9.4 A
